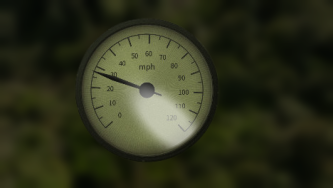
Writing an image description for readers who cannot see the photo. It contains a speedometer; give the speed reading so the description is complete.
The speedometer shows 27.5 mph
